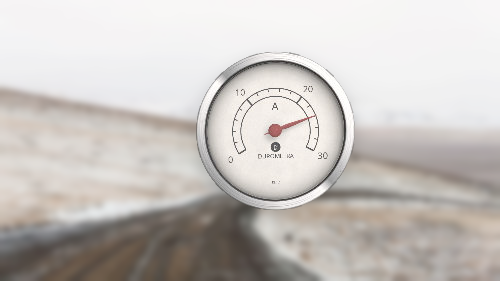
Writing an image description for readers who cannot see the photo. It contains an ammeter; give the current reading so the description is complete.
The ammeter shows 24 A
